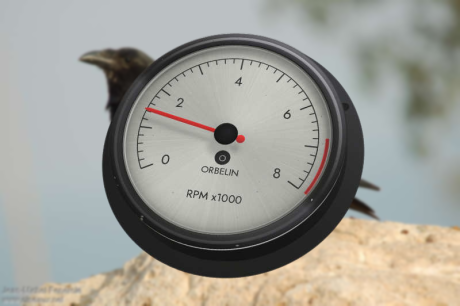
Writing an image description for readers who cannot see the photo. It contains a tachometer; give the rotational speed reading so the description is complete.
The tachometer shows 1400 rpm
